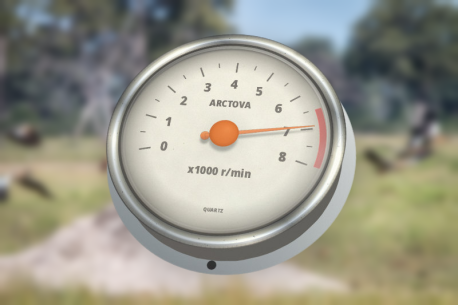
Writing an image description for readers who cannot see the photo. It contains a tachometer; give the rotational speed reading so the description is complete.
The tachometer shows 7000 rpm
